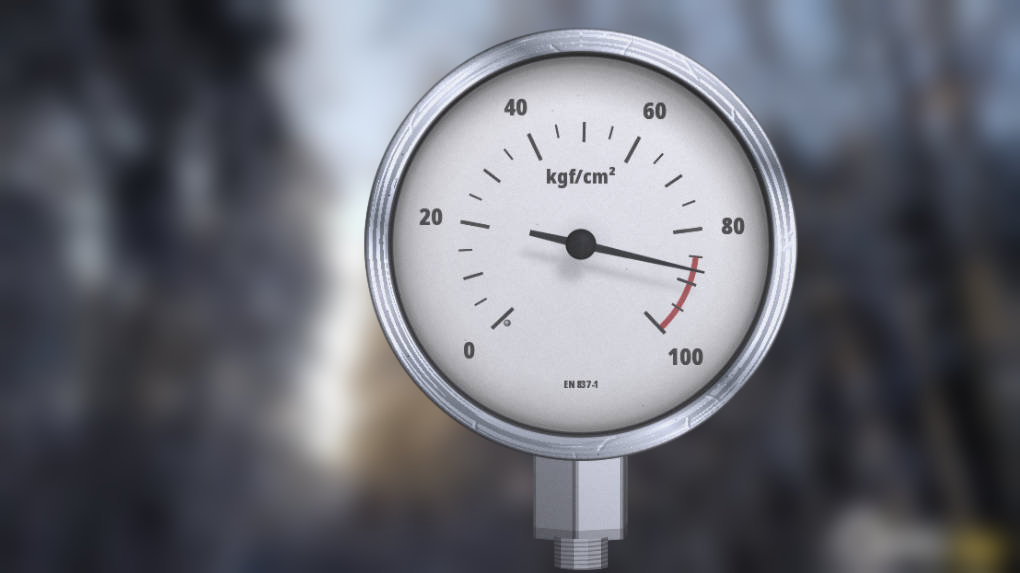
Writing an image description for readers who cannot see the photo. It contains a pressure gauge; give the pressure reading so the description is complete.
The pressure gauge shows 87.5 kg/cm²
